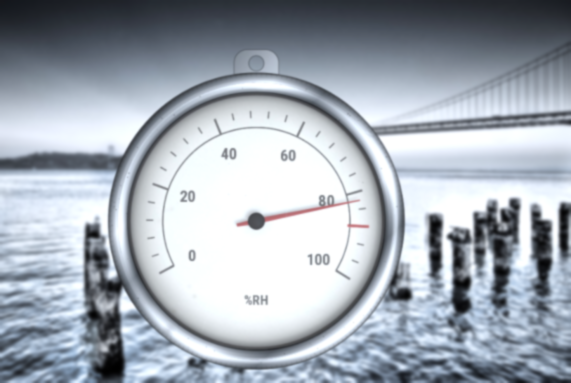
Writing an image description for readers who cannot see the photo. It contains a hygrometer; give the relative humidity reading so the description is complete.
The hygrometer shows 82 %
